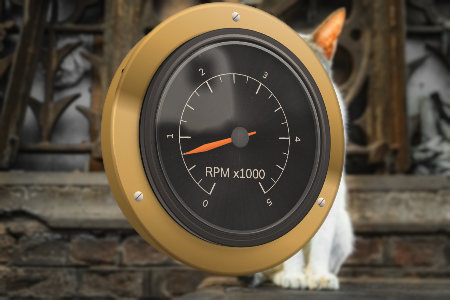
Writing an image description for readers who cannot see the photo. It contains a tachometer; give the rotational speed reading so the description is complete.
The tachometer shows 750 rpm
